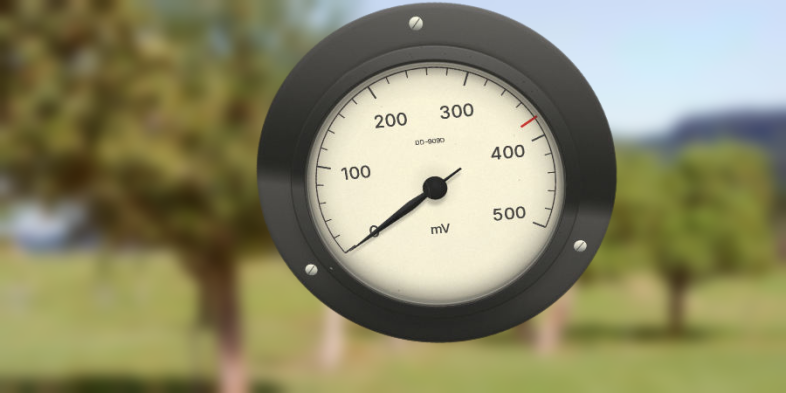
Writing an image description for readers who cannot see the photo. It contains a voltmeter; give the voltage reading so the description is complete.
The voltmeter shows 0 mV
